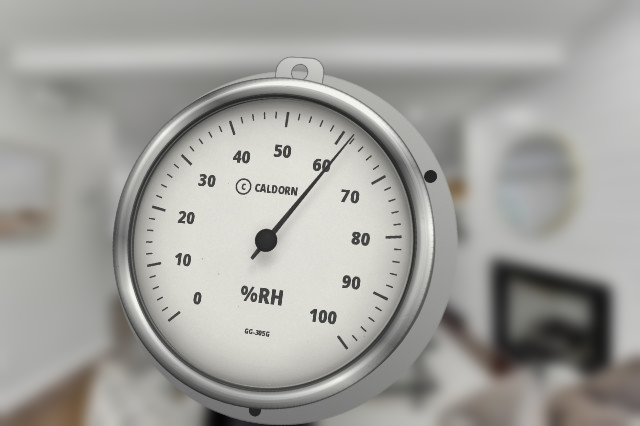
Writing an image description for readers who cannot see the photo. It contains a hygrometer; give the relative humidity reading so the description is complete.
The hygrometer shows 62 %
